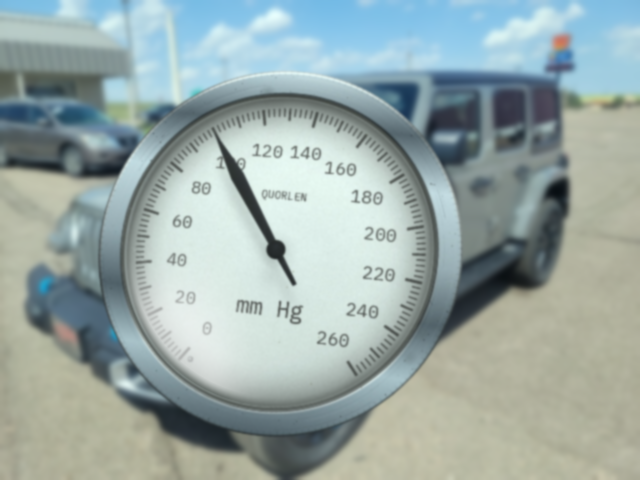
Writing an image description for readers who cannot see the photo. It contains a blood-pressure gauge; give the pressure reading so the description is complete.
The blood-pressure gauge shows 100 mmHg
